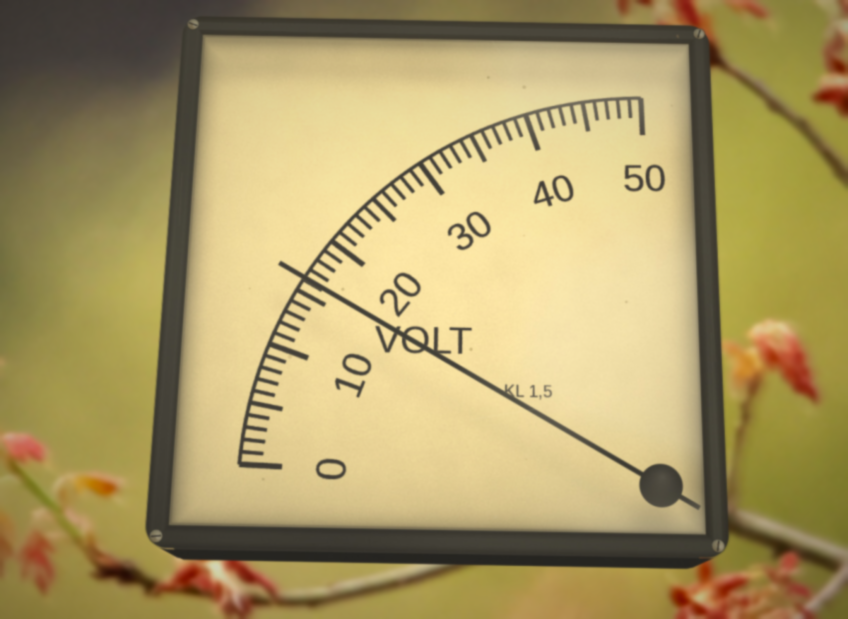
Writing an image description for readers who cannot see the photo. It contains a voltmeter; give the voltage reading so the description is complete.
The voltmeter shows 16 V
